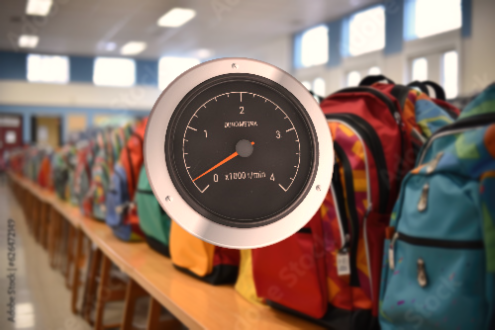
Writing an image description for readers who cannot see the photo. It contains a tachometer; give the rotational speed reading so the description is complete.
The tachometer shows 200 rpm
